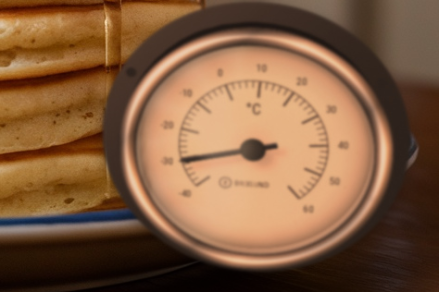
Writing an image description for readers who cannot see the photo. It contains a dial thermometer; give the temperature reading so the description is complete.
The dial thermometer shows -30 °C
